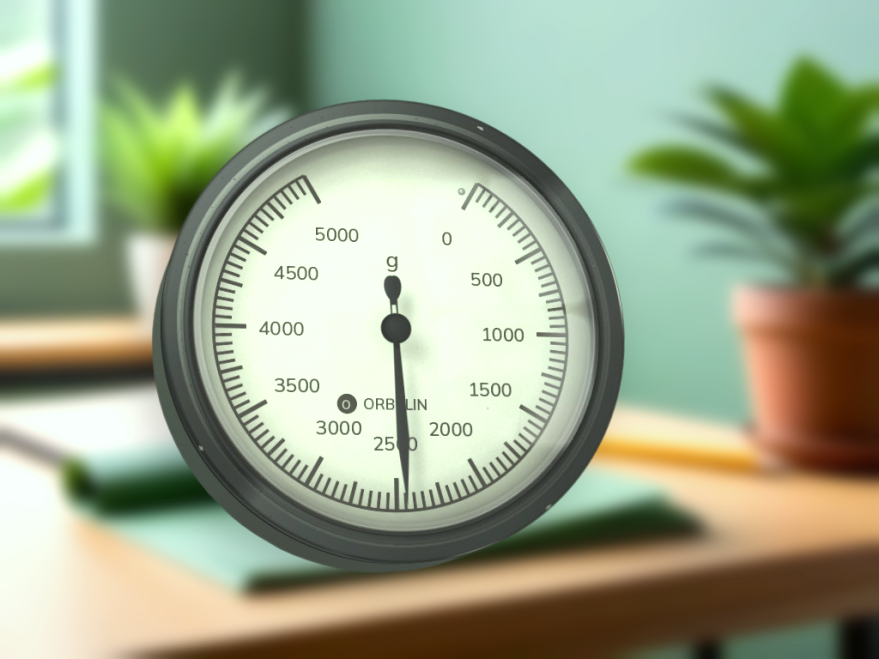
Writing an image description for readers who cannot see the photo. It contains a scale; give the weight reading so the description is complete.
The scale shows 2450 g
